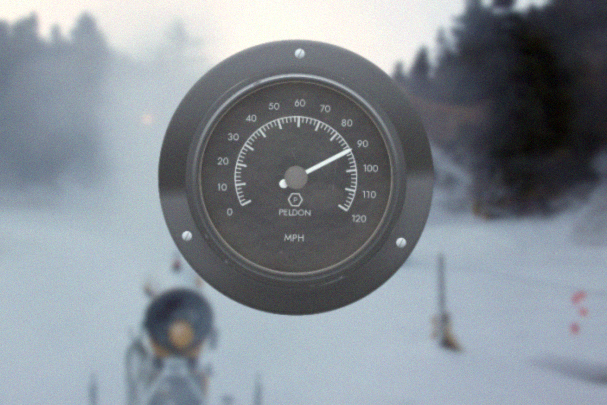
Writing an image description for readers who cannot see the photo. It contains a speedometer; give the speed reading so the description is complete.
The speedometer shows 90 mph
